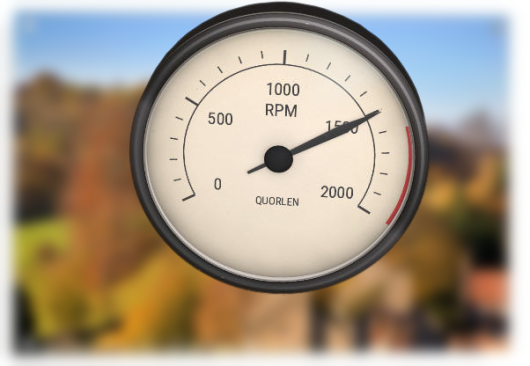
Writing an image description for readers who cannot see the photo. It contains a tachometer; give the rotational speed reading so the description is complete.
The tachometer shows 1500 rpm
